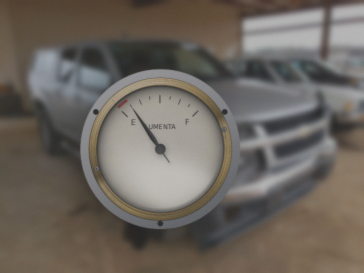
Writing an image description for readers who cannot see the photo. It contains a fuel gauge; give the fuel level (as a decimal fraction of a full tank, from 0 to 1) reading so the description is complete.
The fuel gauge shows 0.125
